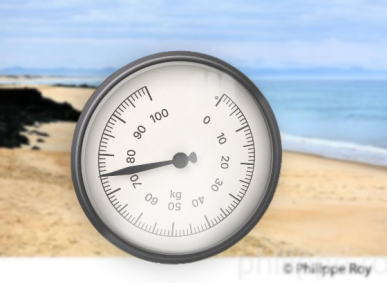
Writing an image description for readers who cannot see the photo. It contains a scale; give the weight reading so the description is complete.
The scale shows 75 kg
